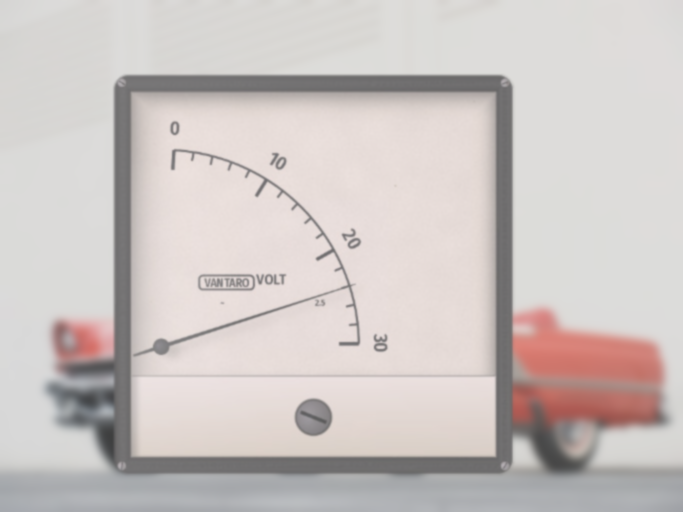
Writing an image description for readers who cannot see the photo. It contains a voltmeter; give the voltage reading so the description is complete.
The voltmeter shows 24 V
